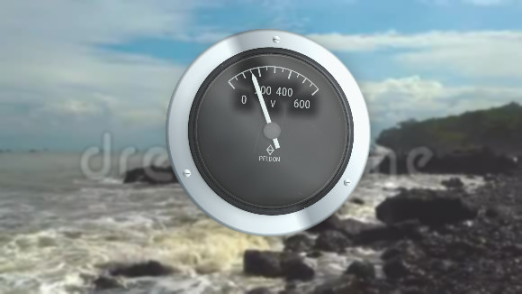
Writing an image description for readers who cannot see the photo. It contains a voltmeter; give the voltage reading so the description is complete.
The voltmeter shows 150 V
